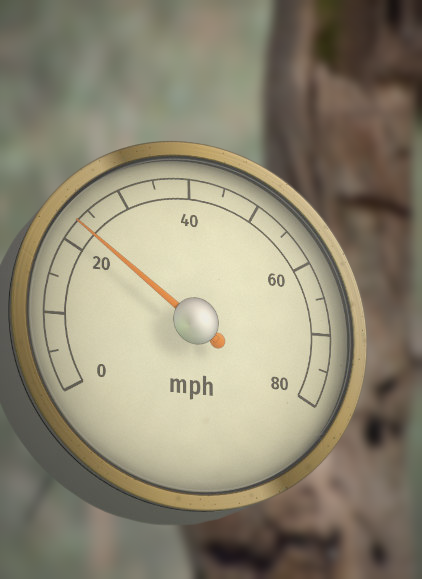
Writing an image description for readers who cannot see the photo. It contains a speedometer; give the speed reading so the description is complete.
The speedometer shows 22.5 mph
